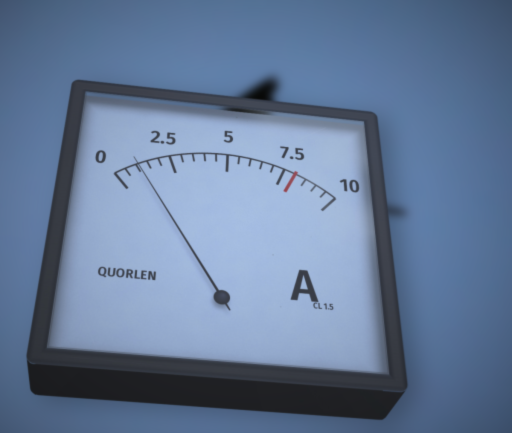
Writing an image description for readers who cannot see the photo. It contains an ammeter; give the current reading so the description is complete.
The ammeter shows 1 A
